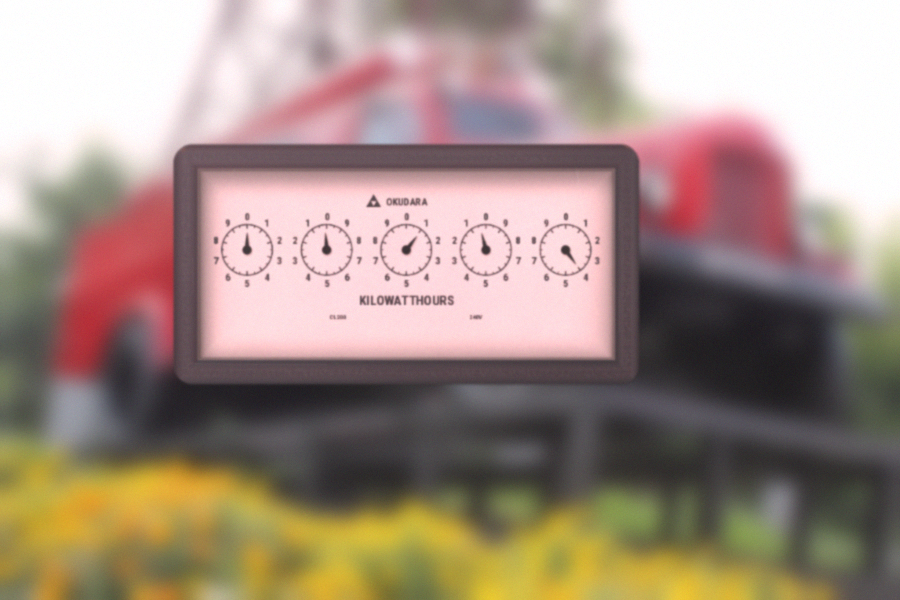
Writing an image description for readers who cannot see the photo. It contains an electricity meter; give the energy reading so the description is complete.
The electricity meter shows 104 kWh
